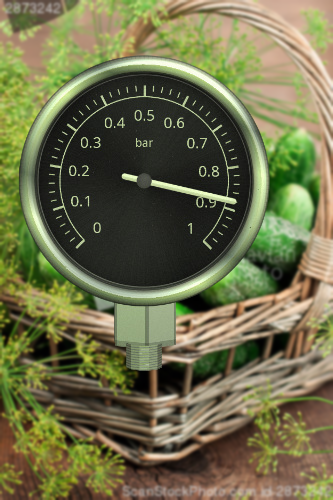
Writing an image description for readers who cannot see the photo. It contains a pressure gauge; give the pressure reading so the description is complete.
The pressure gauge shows 0.88 bar
